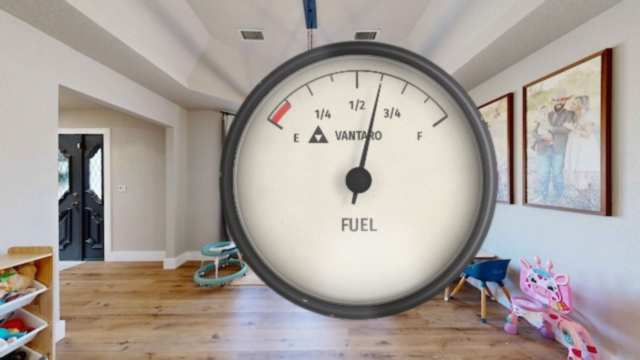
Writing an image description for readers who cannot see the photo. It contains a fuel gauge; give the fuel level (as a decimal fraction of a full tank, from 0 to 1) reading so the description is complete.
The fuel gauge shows 0.625
